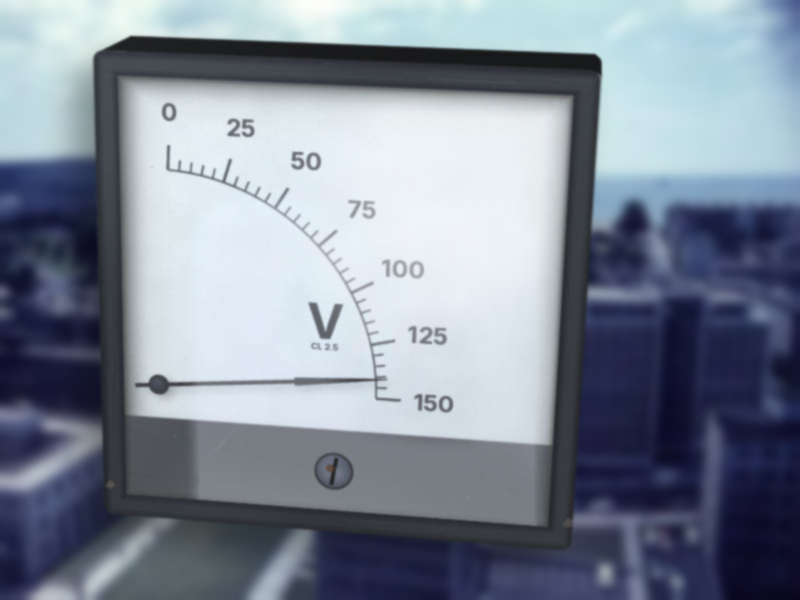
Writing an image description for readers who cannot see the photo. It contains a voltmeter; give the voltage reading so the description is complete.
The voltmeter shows 140 V
